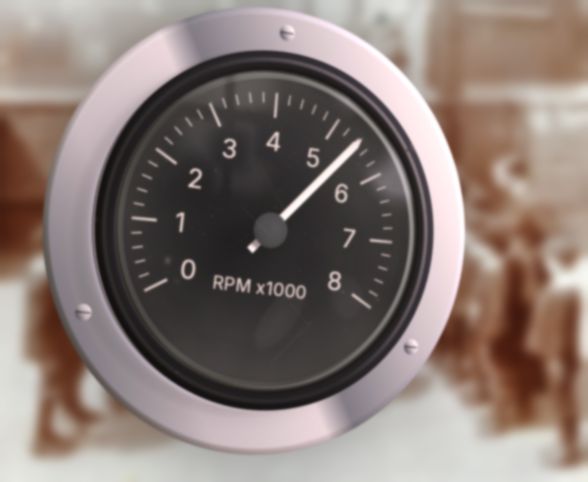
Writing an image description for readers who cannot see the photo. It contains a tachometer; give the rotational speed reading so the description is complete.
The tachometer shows 5400 rpm
